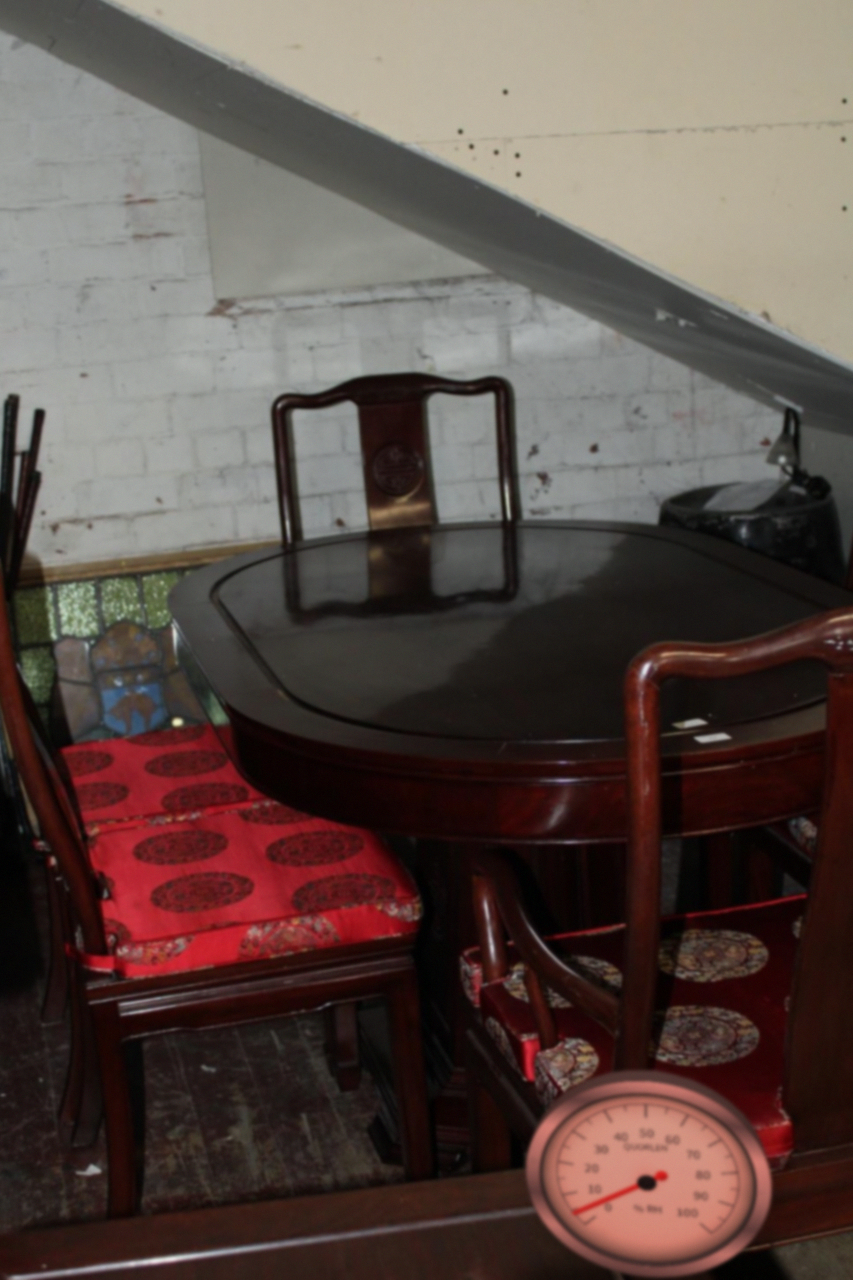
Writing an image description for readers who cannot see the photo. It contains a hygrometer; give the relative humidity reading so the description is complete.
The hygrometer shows 5 %
